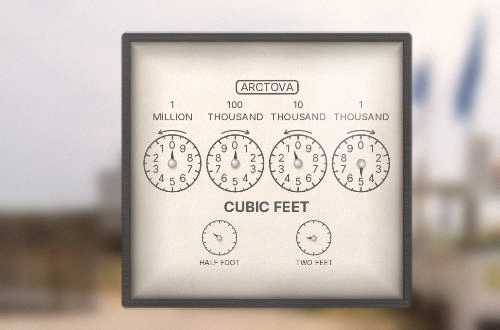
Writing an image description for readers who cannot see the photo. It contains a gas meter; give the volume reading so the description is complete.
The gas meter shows 500 ft³
